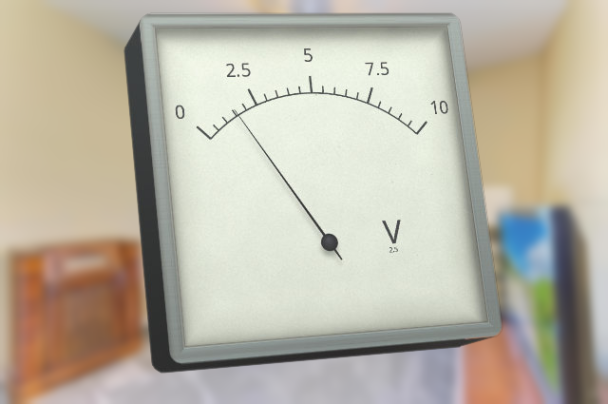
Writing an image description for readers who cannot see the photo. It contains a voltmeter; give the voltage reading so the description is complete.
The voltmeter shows 1.5 V
